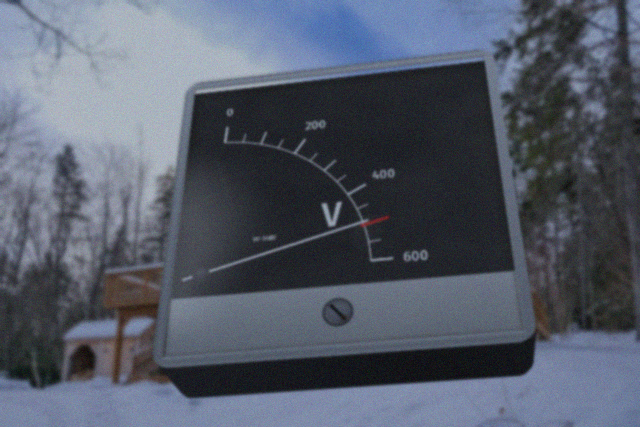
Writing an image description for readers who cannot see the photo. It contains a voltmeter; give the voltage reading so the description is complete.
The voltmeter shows 500 V
